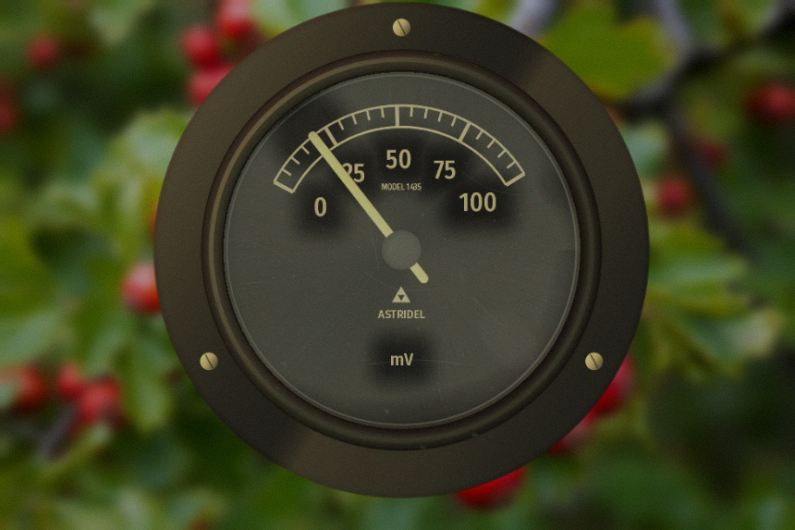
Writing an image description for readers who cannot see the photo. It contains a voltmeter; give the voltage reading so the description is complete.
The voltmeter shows 20 mV
